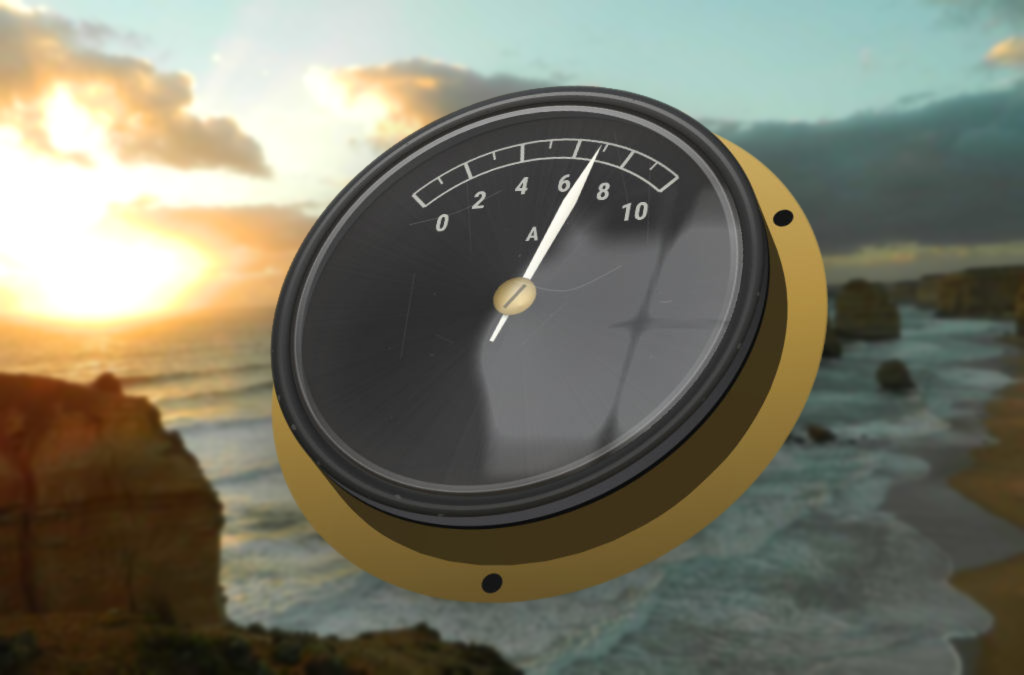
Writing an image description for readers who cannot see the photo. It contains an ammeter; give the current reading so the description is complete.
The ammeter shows 7 A
